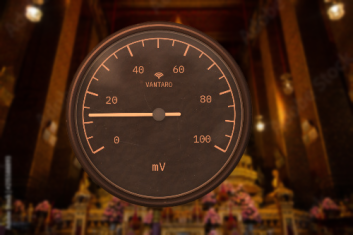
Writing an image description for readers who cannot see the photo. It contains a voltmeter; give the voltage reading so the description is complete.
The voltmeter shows 12.5 mV
